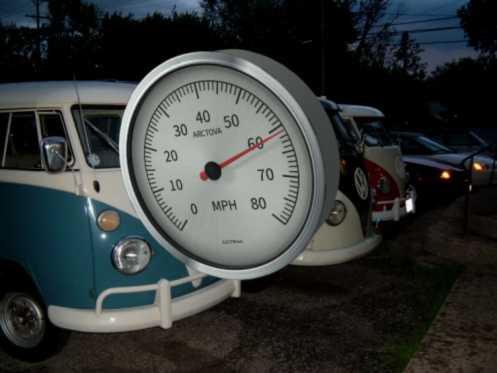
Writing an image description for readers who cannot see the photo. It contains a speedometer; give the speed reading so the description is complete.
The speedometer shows 61 mph
